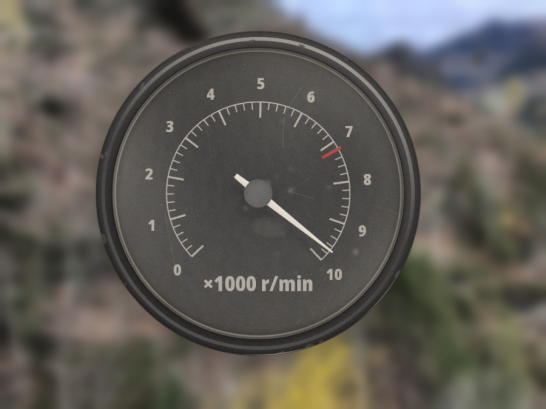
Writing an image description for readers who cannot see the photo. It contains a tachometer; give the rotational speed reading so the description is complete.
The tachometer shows 9700 rpm
